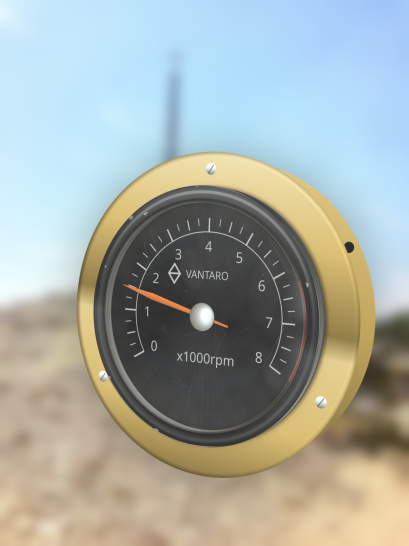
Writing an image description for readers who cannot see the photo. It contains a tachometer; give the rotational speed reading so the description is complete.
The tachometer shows 1500 rpm
